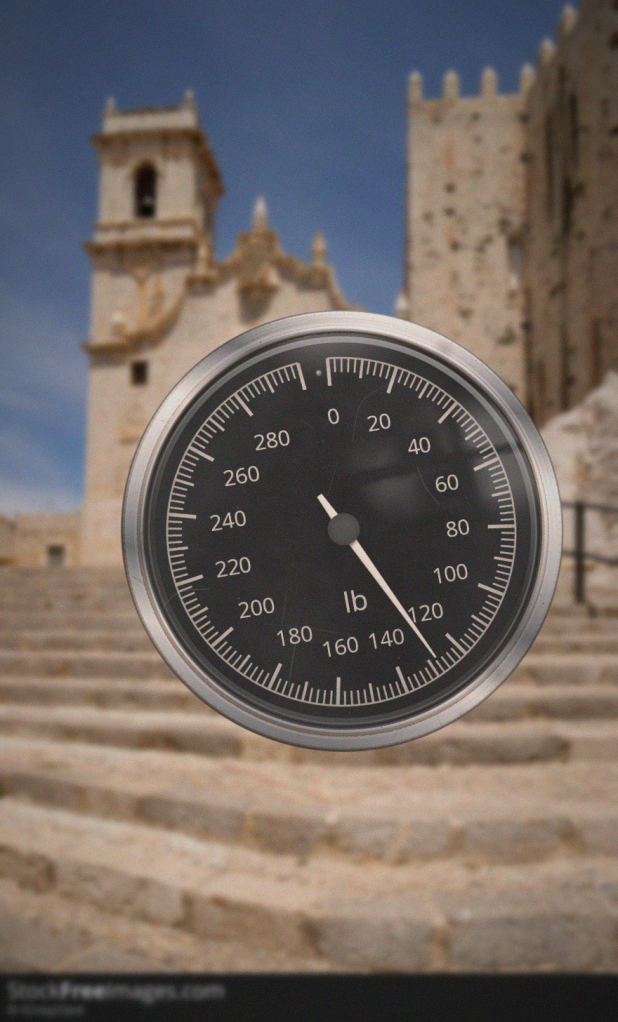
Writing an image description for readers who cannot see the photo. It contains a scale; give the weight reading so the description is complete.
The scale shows 128 lb
